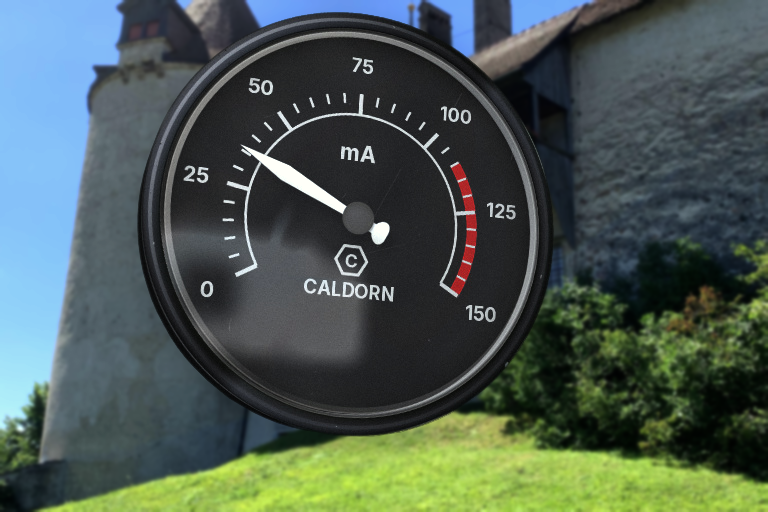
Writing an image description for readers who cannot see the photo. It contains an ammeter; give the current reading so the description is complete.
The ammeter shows 35 mA
